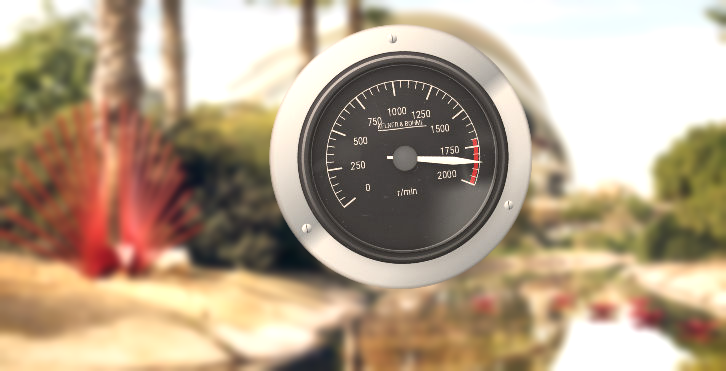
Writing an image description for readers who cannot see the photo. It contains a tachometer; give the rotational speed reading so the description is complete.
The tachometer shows 1850 rpm
